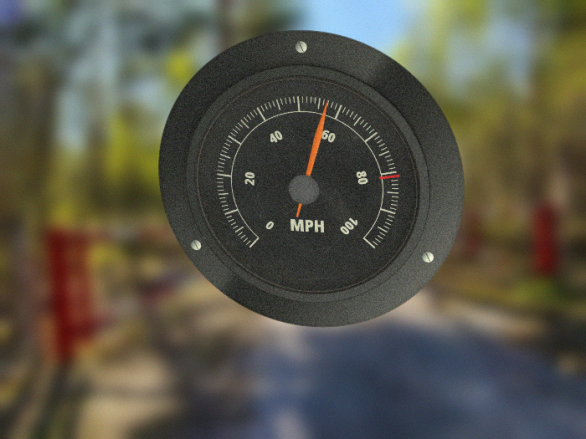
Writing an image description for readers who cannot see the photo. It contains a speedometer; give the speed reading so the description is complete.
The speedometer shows 57 mph
